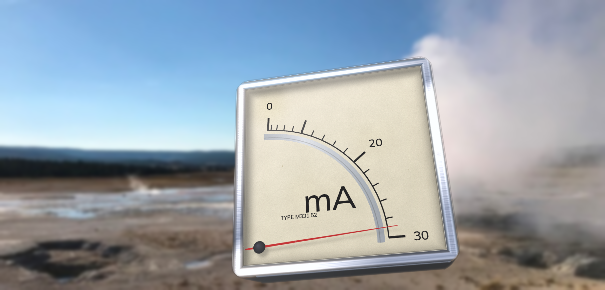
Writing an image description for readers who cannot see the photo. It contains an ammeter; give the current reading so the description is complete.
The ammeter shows 29 mA
